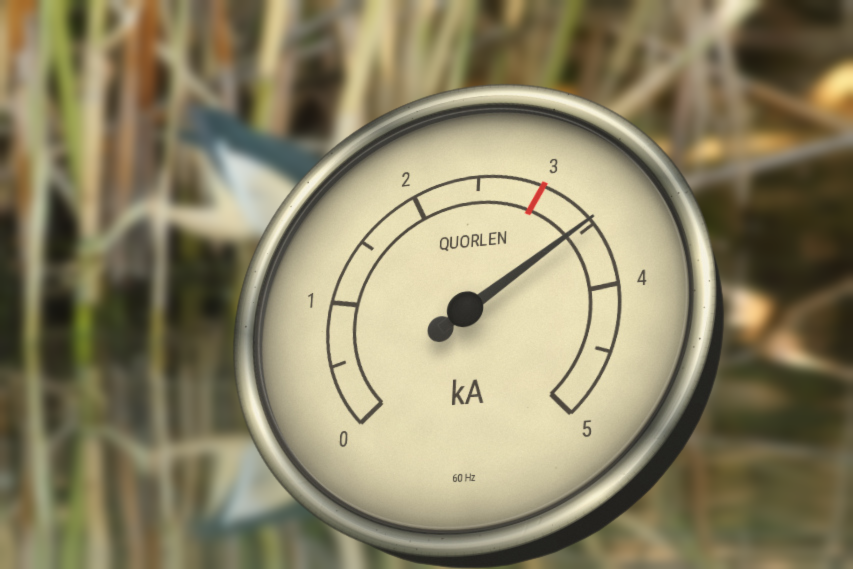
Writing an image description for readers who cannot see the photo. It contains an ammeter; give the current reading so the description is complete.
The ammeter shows 3.5 kA
